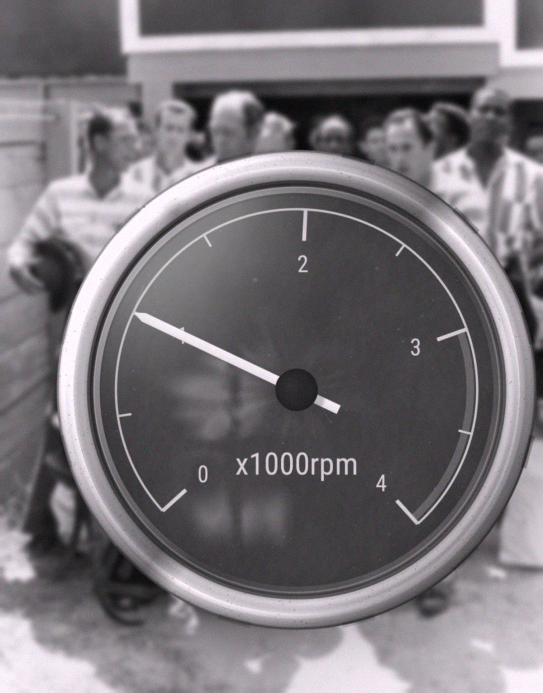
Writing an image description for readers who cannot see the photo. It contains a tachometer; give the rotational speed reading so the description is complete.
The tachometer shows 1000 rpm
